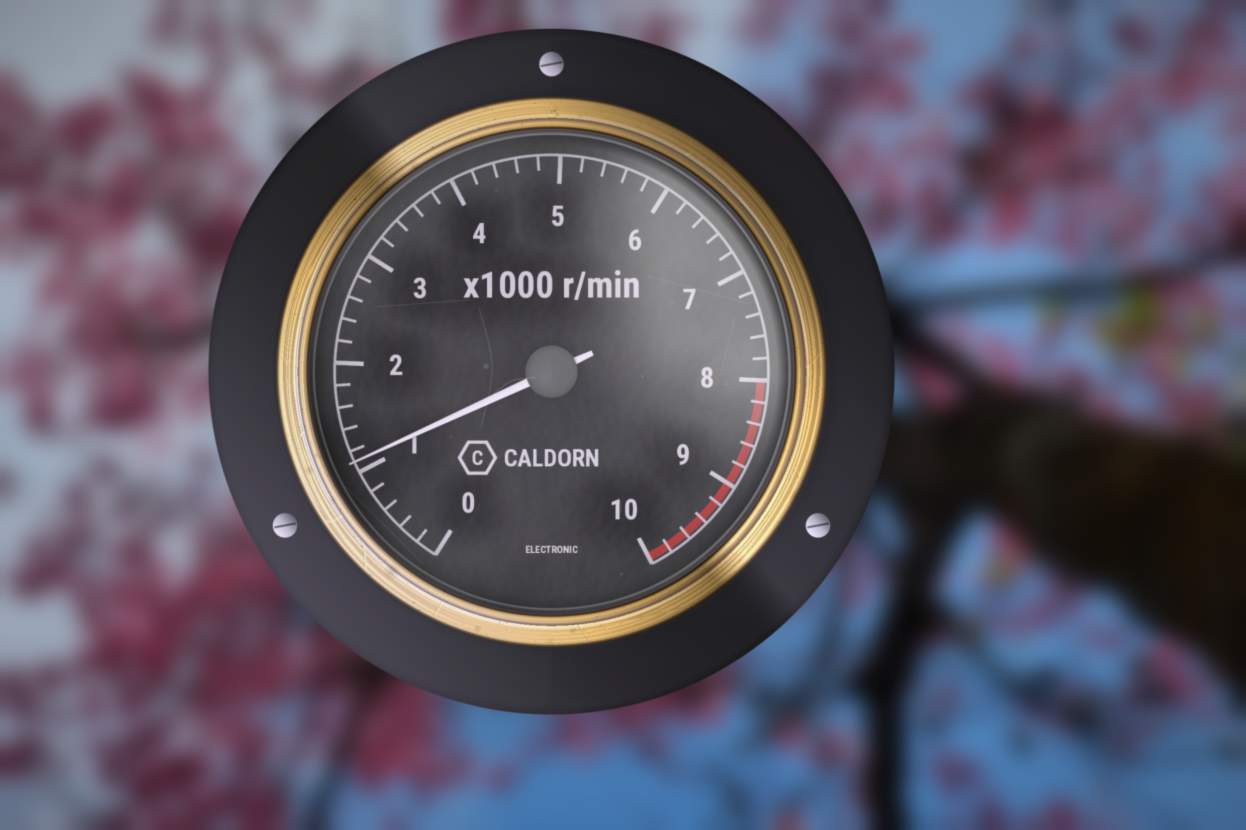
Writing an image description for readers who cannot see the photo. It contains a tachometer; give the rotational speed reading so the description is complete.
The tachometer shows 1100 rpm
